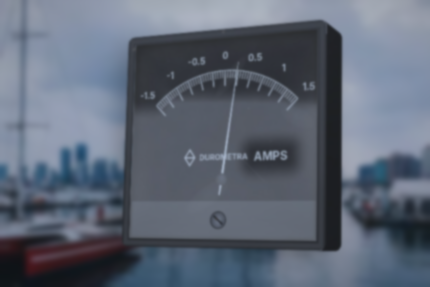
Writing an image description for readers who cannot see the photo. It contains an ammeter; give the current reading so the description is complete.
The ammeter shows 0.25 A
